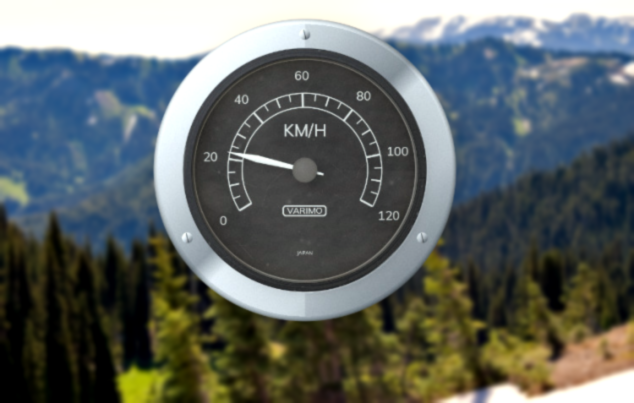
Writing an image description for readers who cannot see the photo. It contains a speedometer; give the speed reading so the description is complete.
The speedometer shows 22.5 km/h
